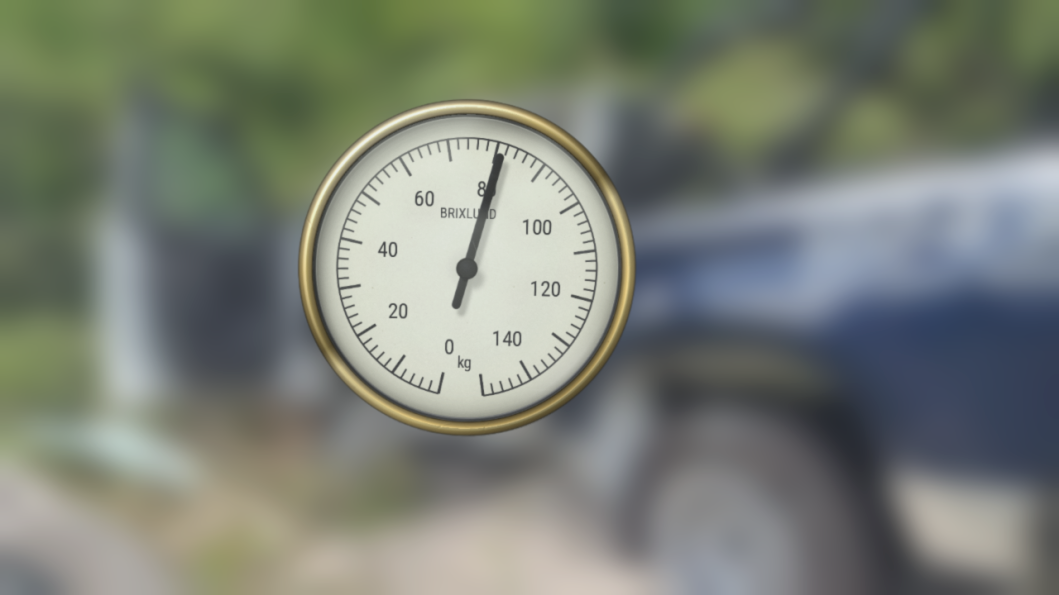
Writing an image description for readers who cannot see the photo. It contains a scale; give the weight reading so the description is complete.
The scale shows 81 kg
